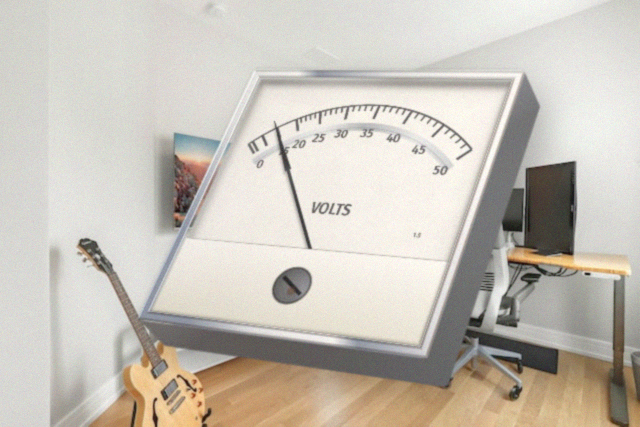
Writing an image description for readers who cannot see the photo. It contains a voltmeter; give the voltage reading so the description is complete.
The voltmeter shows 15 V
